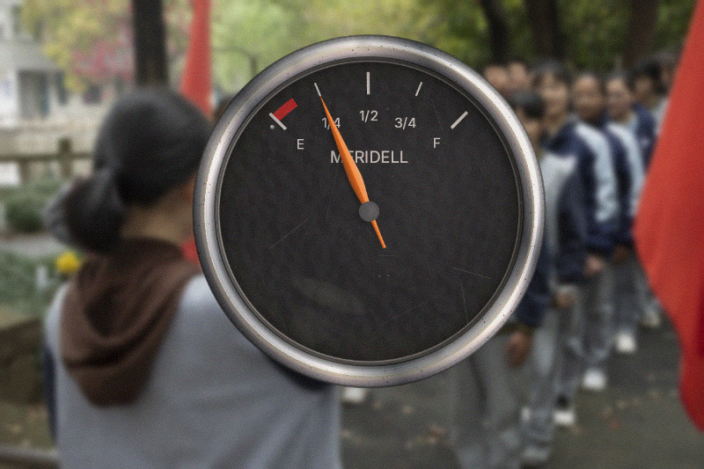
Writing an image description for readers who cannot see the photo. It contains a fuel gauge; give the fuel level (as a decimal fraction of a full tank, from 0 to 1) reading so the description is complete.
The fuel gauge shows 0.25
